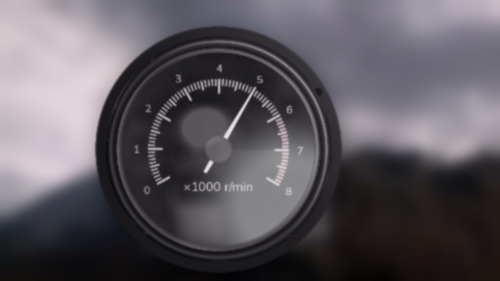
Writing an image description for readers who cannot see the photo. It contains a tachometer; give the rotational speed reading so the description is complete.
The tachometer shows 5000 rpm
